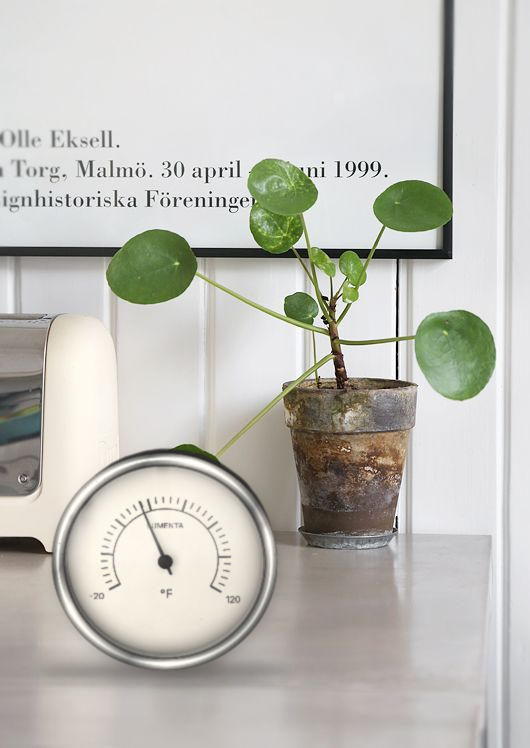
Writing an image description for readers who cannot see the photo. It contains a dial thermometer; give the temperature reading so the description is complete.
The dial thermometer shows 36 °F
